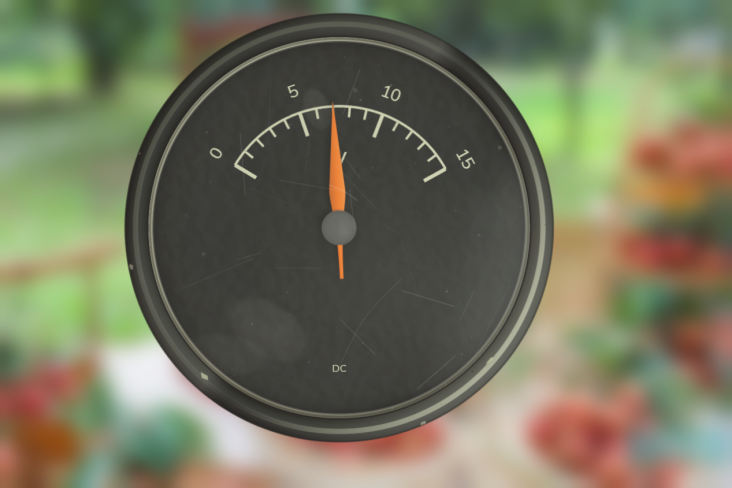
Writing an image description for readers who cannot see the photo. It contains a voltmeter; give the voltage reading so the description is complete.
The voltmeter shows 7 V
